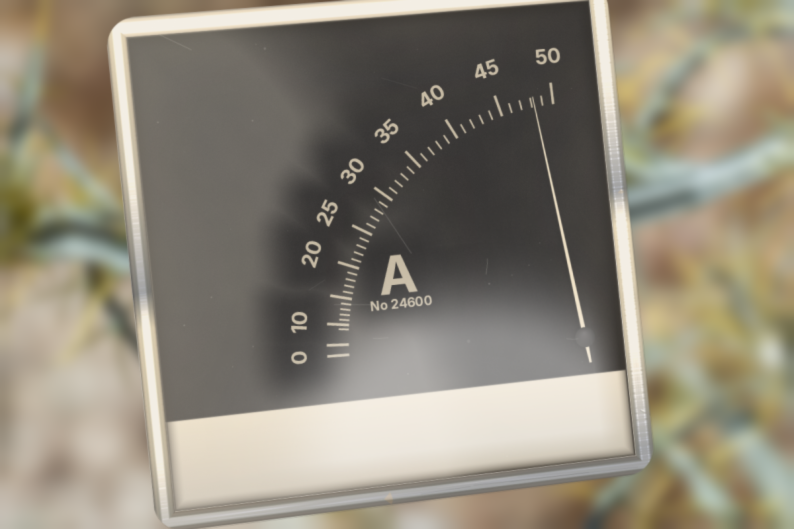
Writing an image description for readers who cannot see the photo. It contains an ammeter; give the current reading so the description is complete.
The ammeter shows 48 A
